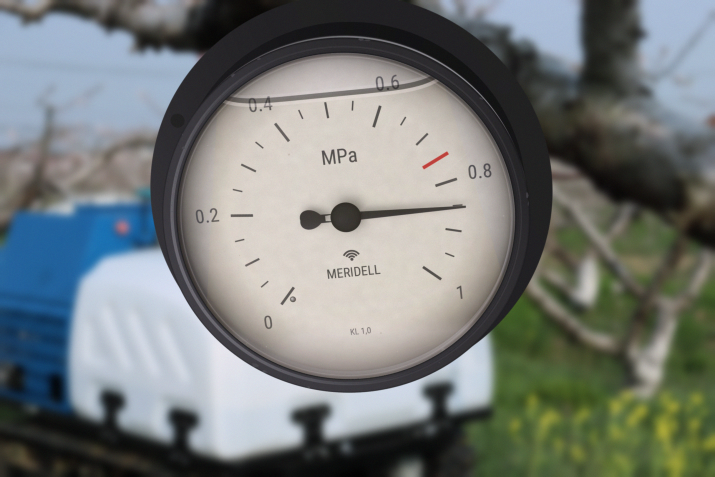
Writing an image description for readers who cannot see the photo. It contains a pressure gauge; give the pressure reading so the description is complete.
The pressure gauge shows 0.85 MPa
